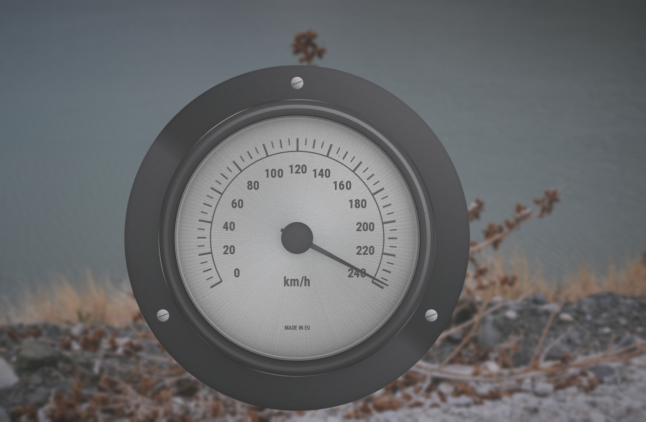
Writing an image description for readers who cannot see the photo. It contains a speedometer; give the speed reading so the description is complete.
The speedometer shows 237.5 km/h
